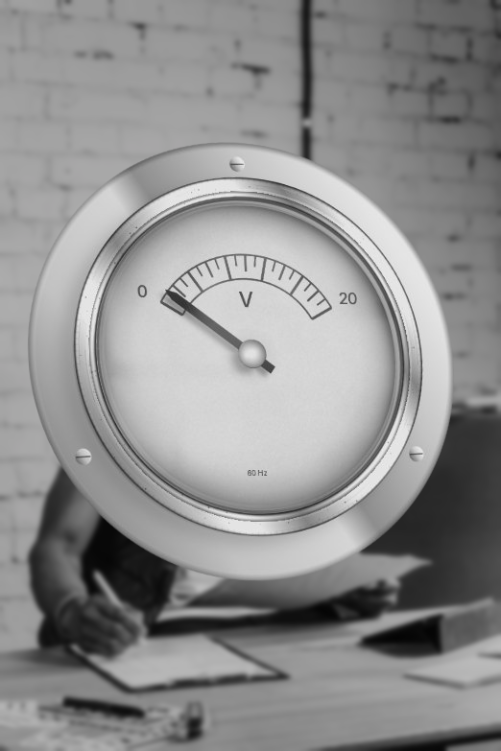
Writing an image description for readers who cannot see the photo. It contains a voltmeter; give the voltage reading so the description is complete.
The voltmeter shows 1 V
